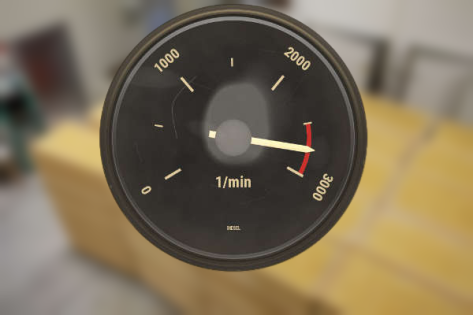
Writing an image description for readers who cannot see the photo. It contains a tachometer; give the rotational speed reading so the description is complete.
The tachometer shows 2750 rpm
